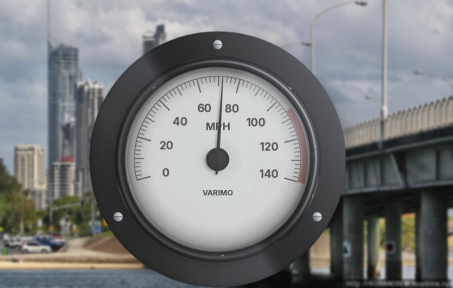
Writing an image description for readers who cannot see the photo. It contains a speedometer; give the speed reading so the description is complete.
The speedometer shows 72 mph
